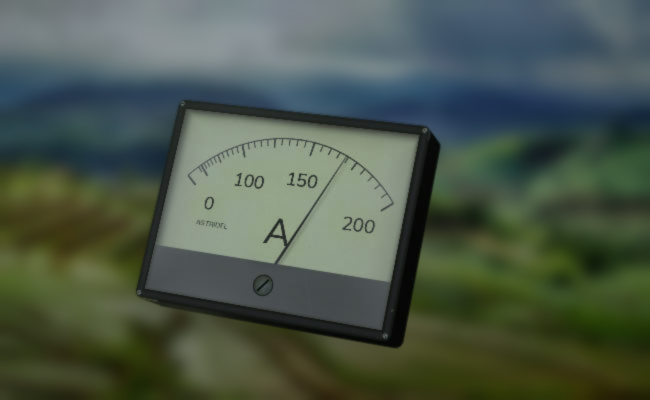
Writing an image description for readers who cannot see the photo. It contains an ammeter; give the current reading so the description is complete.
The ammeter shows 170 A
